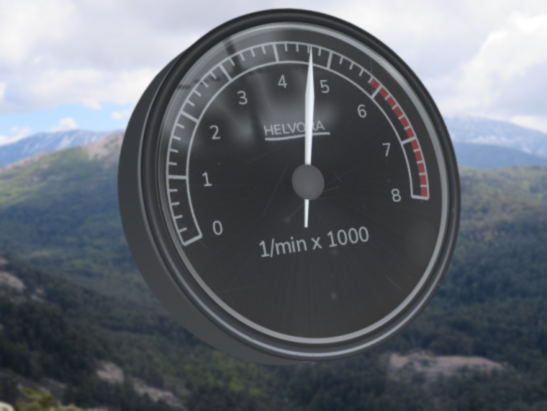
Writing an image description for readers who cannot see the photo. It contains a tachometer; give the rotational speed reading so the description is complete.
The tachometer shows 4600 rpm
